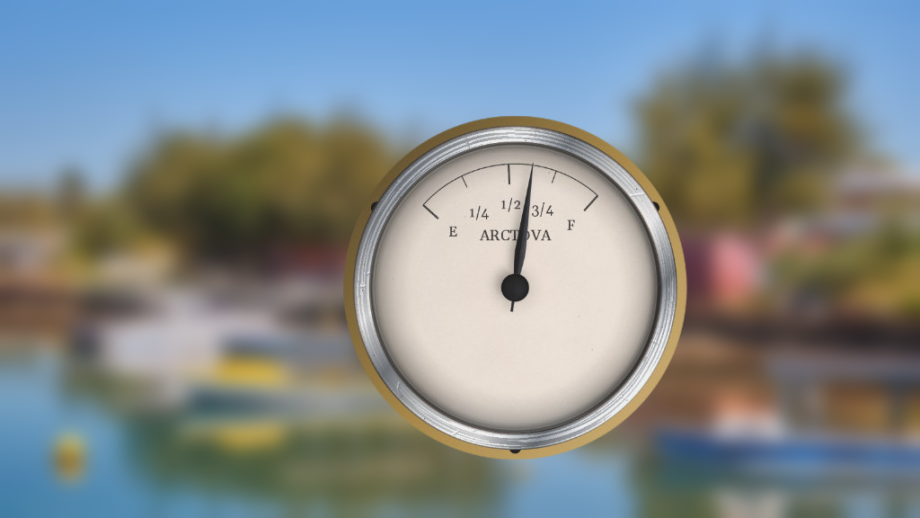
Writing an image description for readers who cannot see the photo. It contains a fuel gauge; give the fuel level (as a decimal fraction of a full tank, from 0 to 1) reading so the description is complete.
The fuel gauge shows 0.625
